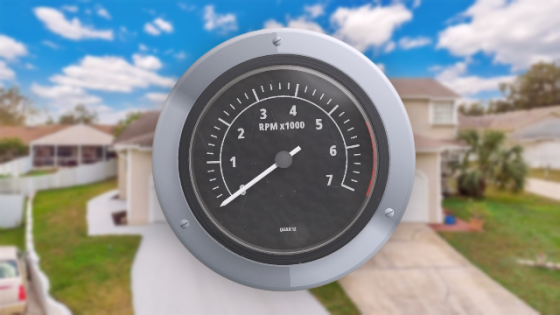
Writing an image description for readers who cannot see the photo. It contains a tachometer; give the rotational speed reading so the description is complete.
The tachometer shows 0 rpm
